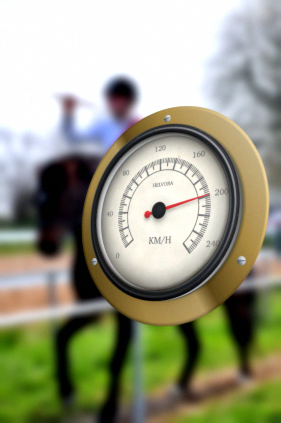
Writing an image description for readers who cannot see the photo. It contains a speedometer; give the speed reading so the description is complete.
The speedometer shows 200 km/h
